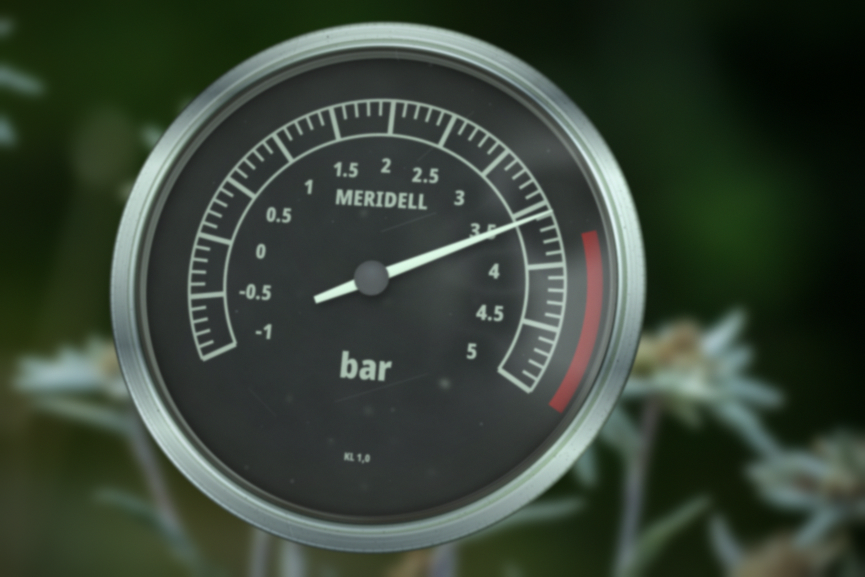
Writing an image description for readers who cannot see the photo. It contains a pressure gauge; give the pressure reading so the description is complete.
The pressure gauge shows 3.6 bar
